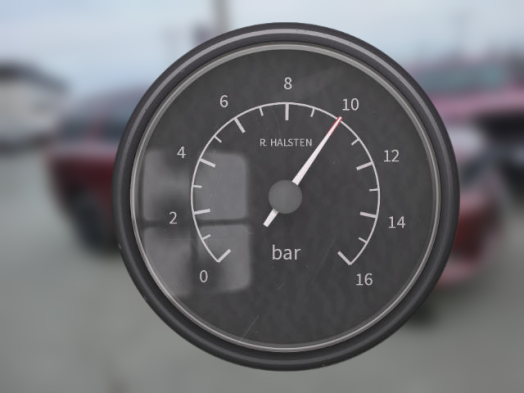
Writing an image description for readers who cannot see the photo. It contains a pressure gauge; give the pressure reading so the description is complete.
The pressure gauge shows 10 bar
